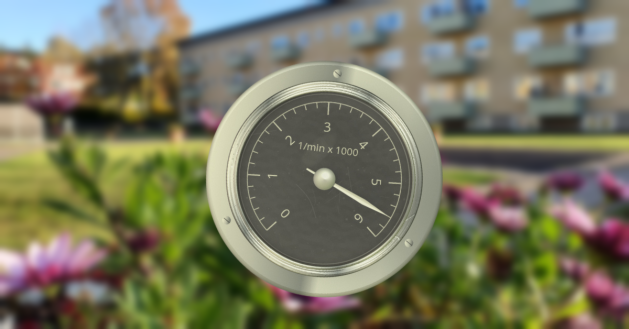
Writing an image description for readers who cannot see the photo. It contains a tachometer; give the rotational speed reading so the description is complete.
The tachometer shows 5600 rpm
